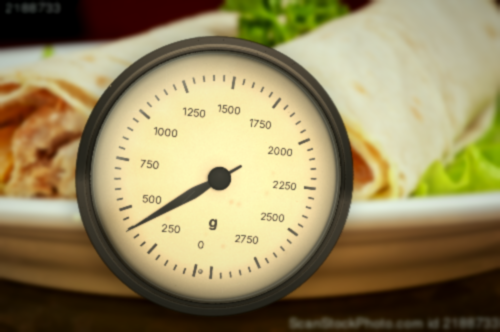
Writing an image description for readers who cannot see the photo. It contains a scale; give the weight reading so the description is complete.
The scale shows 400 g
